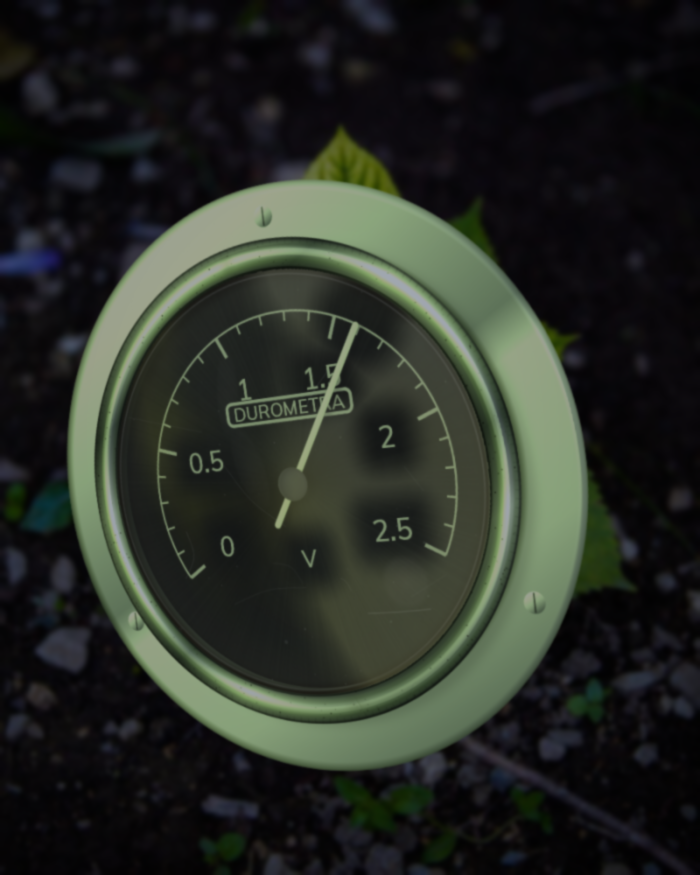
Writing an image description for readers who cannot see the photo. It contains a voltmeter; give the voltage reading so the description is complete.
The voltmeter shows 1.6 V
